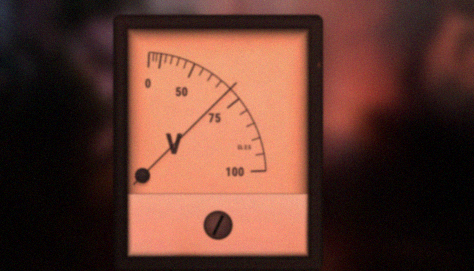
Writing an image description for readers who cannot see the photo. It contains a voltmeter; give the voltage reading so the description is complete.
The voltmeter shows 70 V
